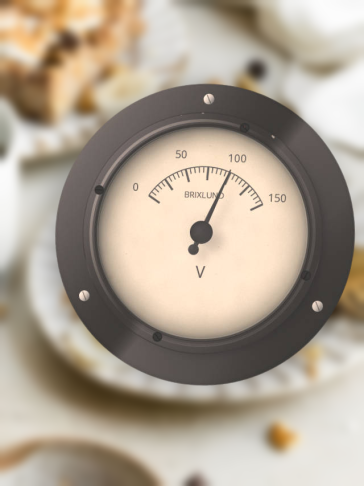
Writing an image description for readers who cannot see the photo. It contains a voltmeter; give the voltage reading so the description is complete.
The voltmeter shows 100 V
